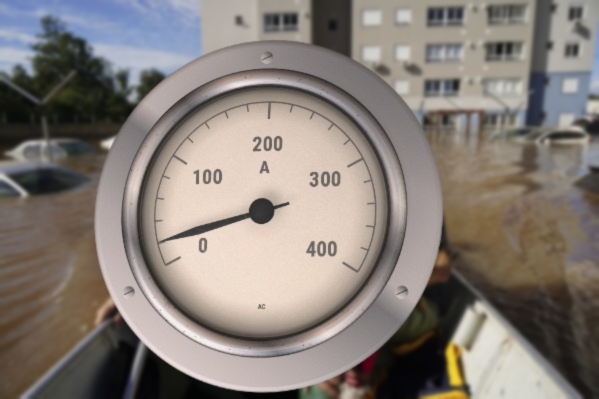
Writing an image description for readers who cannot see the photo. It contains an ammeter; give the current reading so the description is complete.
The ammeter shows 20 A
